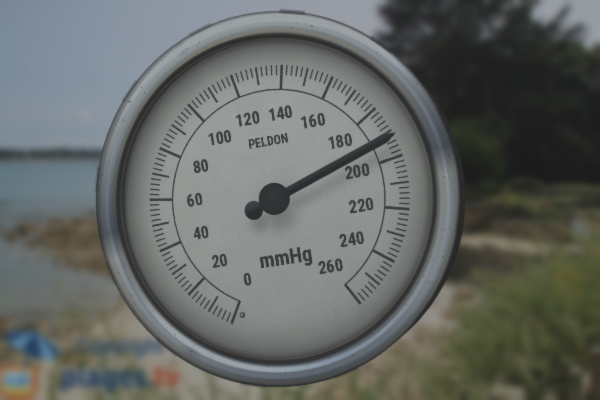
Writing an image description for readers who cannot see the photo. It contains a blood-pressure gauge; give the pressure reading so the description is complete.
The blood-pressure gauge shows 192 mmHg
